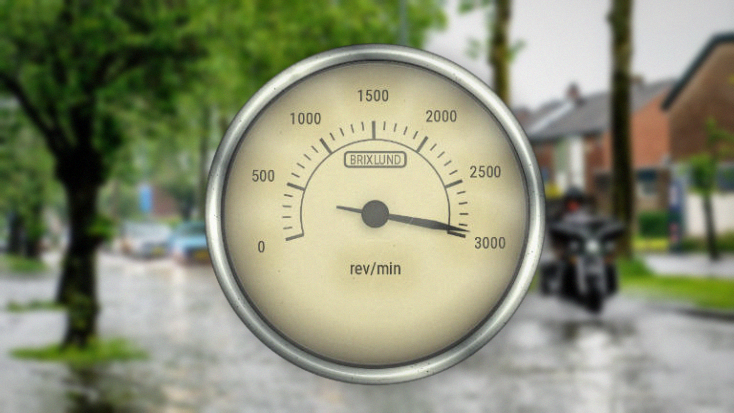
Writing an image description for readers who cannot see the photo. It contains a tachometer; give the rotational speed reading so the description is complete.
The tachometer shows 2950 rpm
